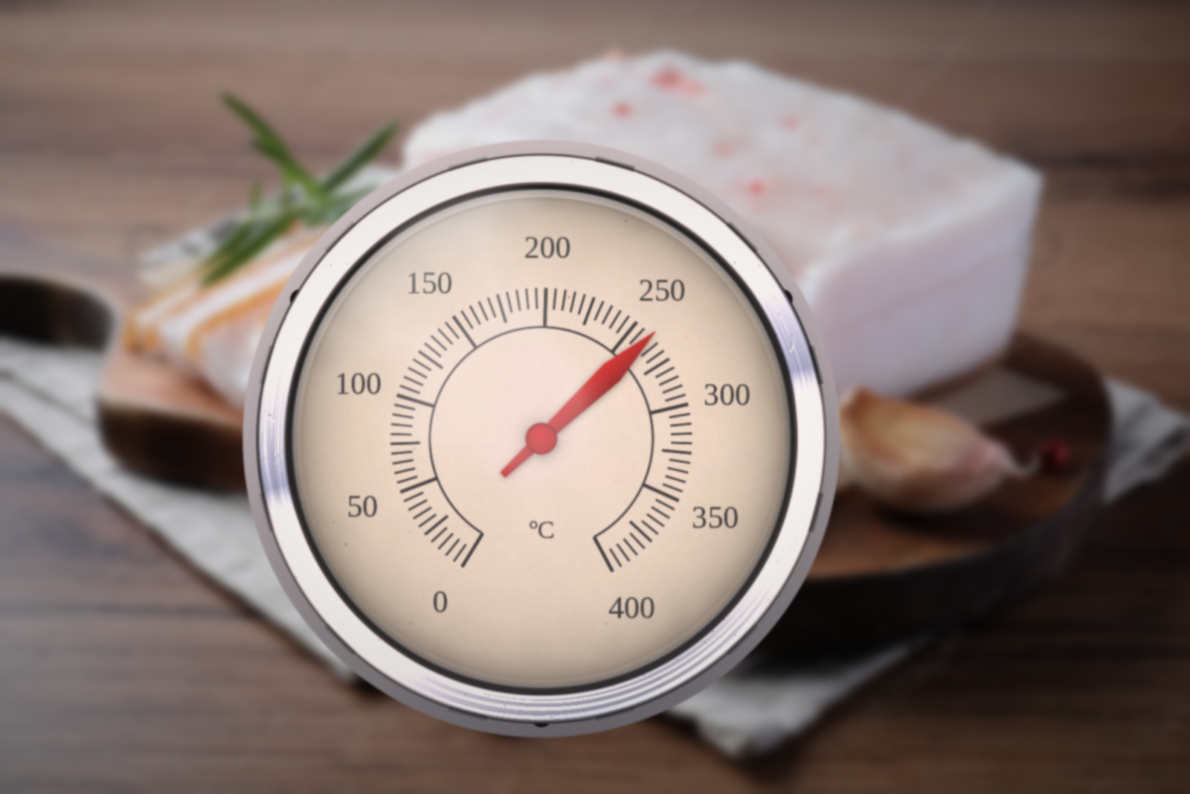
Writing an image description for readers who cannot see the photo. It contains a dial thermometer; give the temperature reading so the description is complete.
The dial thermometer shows 260 °C
